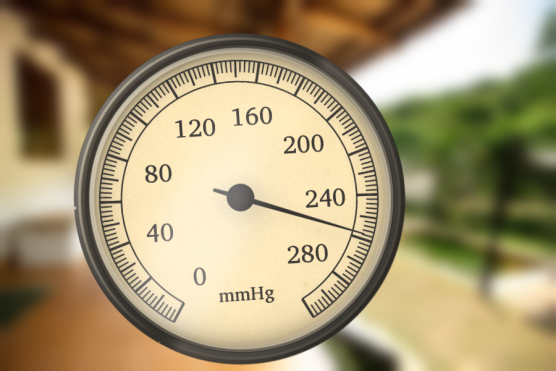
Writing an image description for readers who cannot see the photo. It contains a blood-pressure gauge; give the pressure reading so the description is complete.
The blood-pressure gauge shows 258 mmHg
